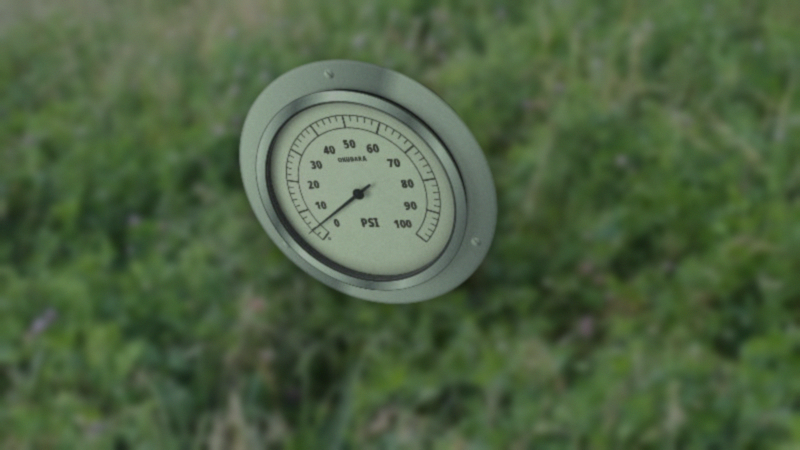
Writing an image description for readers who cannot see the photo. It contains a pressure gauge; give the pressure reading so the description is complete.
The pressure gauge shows 4 psi
